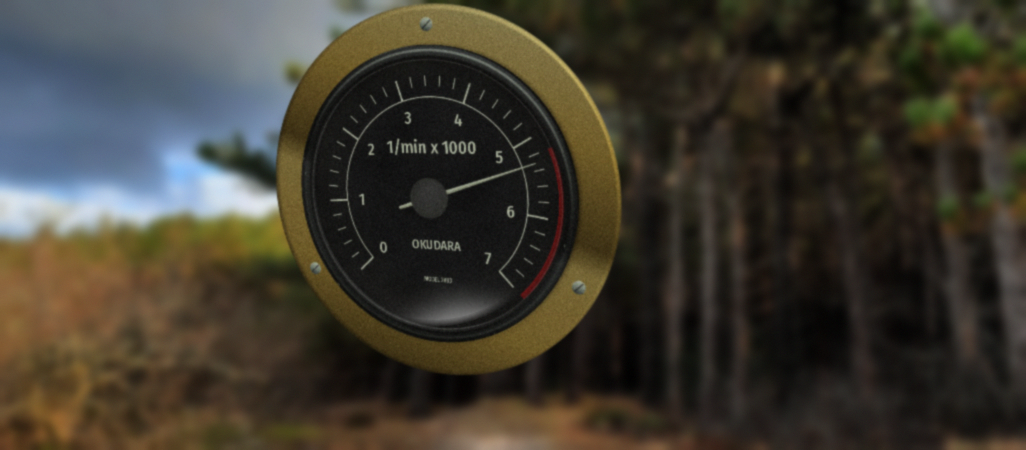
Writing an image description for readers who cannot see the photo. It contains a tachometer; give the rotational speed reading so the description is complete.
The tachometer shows 5300 rpm
